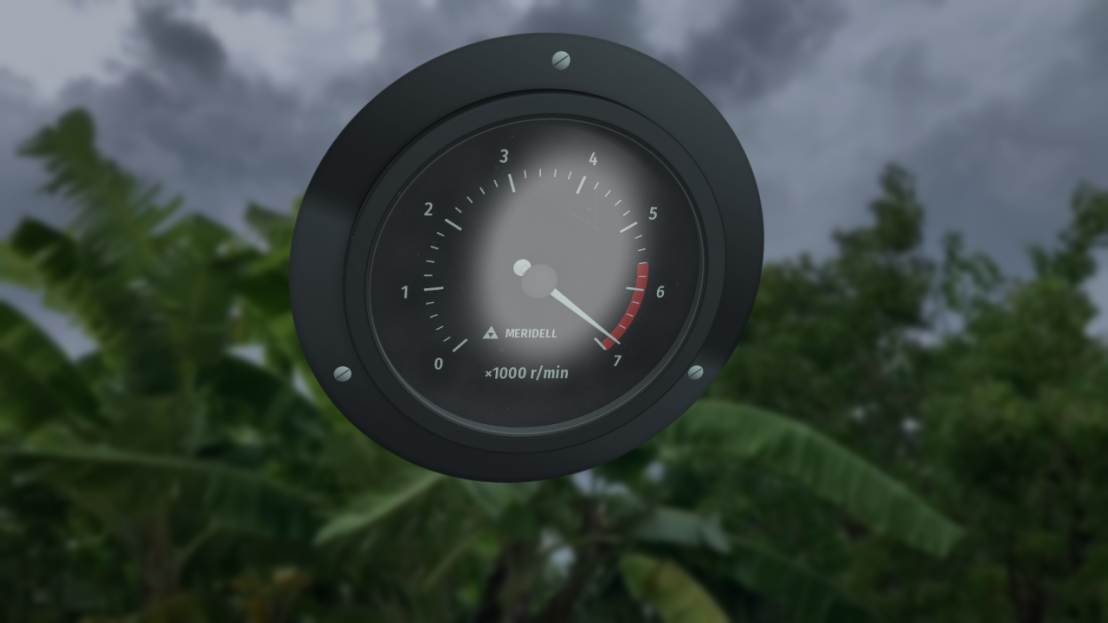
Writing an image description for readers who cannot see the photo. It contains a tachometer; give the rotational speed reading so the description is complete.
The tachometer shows 6800 rpm
